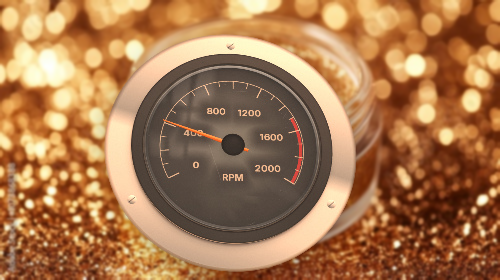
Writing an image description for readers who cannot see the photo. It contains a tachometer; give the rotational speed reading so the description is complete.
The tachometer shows 400 rpm
